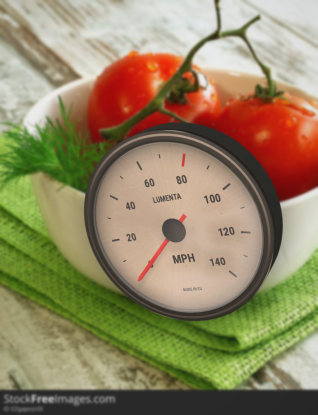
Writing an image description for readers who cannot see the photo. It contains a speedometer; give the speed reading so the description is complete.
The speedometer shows 0 mph
